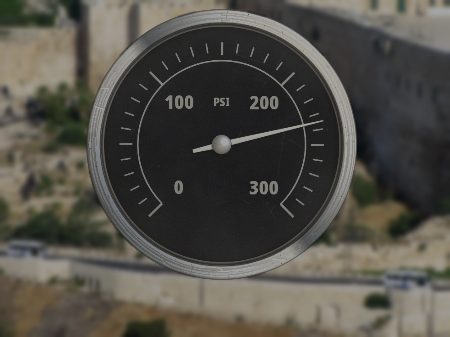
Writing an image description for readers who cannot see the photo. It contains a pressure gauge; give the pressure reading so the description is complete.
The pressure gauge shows 235 psi
